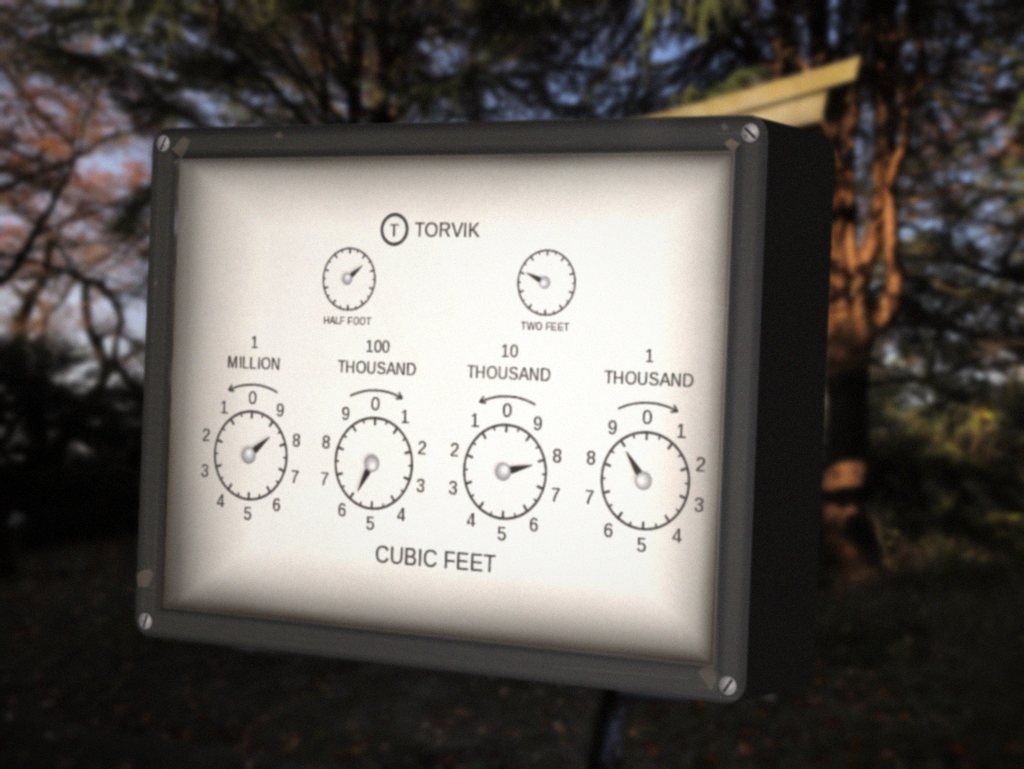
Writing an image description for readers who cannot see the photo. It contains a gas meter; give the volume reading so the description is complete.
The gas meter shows 857900 ft³
